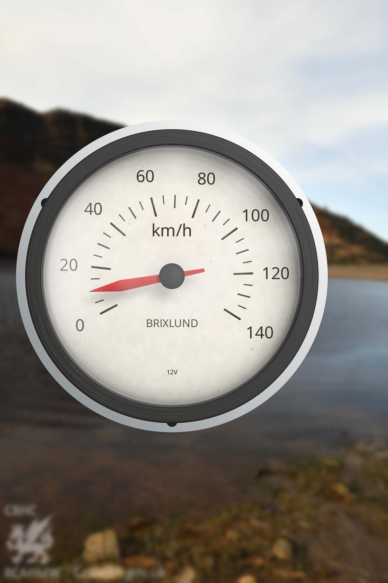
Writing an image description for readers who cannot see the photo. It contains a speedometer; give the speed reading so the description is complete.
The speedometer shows 10 km/h
